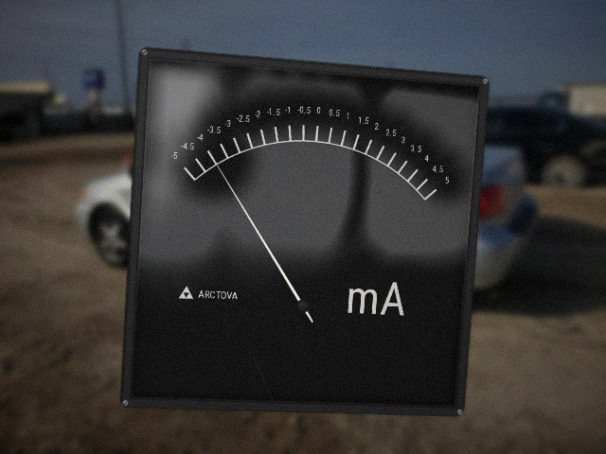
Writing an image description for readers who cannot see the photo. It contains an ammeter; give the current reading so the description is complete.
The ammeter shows -4 mA
